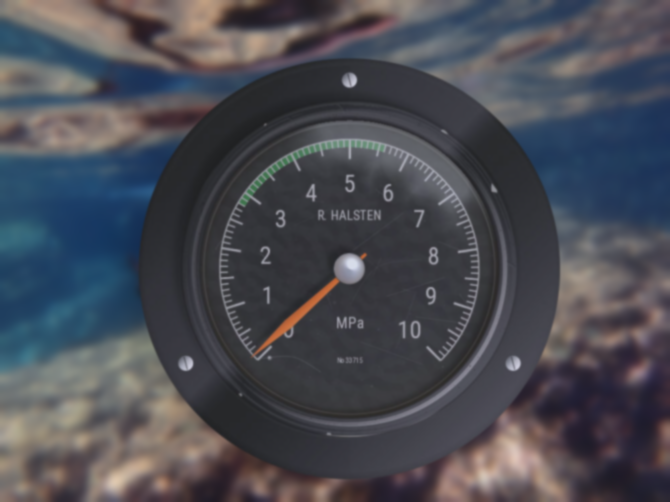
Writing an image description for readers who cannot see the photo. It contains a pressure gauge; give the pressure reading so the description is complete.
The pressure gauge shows 0.1 MPa
